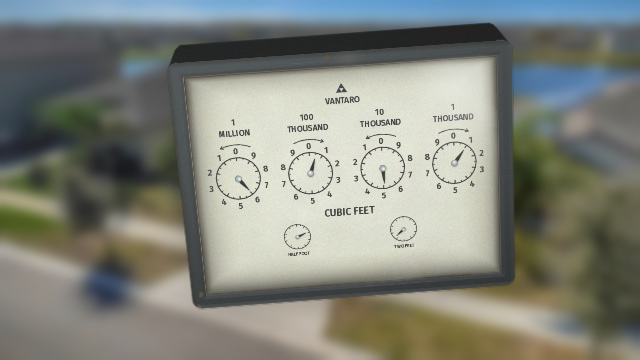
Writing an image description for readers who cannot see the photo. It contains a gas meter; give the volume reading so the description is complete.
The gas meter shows 605100 ft³
